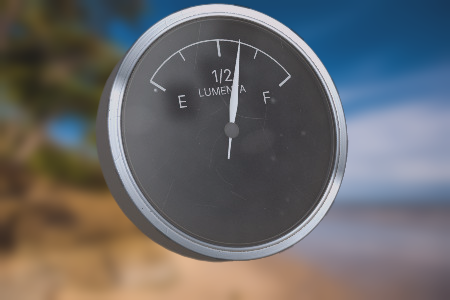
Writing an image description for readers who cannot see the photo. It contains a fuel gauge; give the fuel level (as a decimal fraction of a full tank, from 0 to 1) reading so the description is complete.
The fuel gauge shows 0.625
